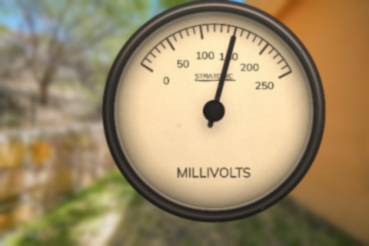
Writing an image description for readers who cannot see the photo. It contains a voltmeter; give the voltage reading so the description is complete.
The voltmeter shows 150 mV
